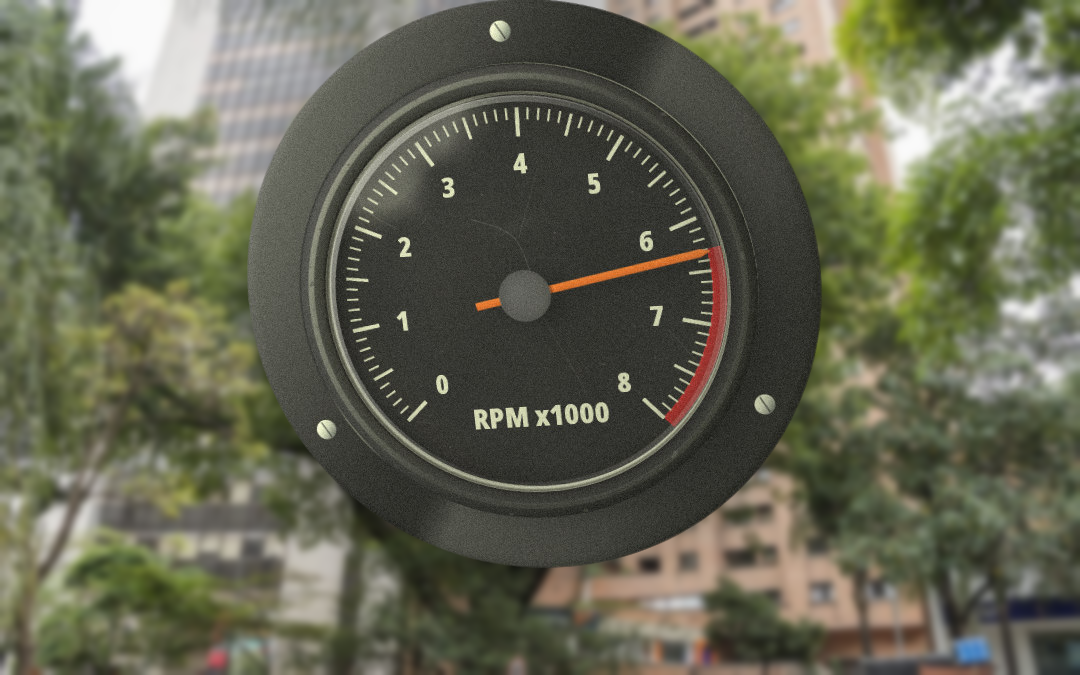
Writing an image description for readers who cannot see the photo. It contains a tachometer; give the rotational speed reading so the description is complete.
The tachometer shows 6300 rpm
